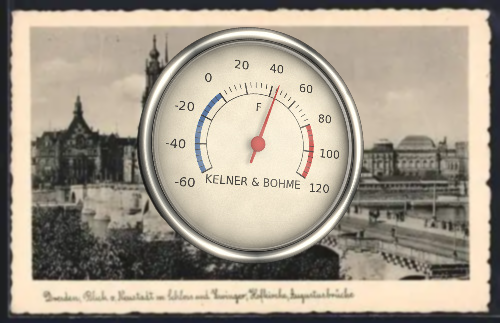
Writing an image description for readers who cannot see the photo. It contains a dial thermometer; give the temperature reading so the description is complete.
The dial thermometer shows 44 °F
